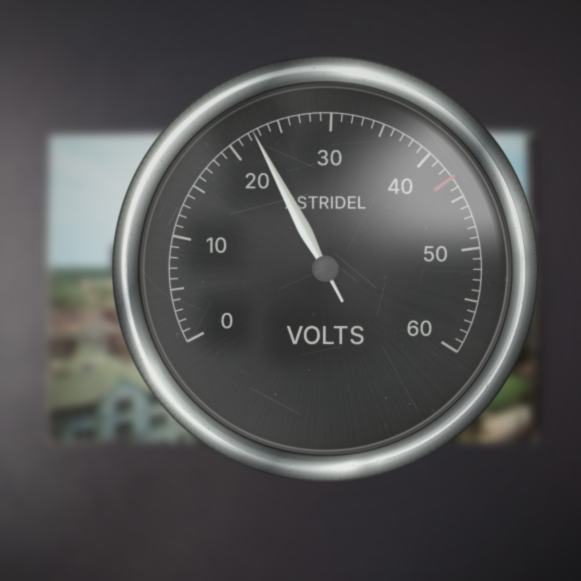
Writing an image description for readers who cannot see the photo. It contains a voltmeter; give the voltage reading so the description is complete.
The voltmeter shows 22.5 V
